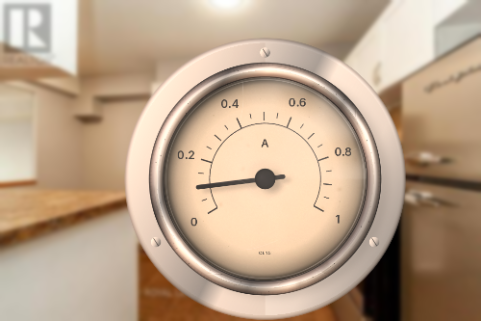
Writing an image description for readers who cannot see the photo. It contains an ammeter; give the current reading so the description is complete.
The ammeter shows 0.1 A
